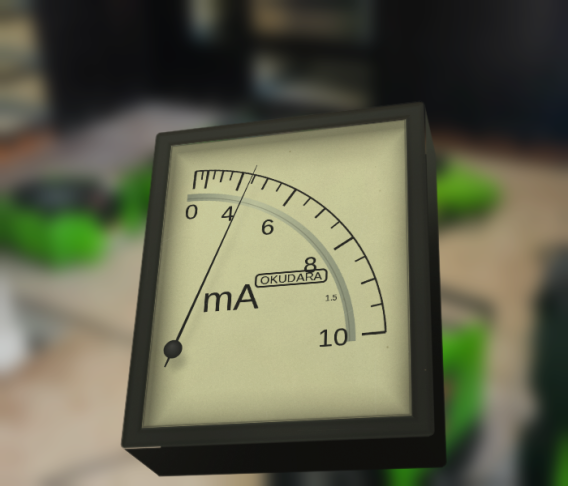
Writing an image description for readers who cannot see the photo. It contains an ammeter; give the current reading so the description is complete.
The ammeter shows 4.5 mA
